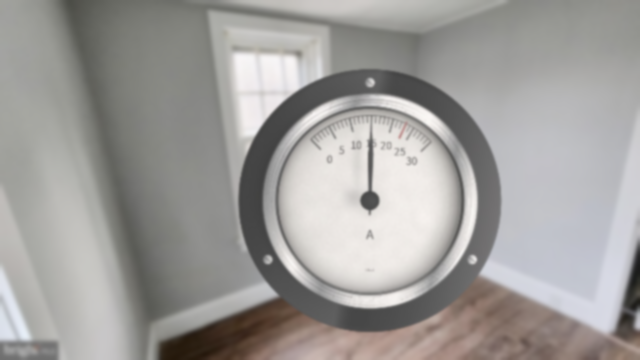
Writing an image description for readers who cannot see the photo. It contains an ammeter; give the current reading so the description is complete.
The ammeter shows 15 A
